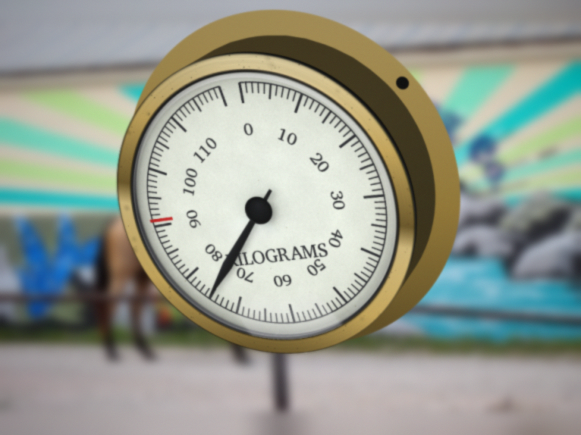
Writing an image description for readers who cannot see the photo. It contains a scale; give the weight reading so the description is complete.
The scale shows 75 kg
